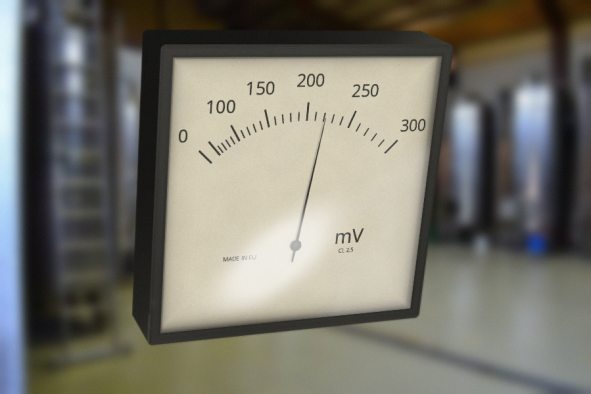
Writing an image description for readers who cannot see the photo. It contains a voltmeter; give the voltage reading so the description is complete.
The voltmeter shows 220 mV
